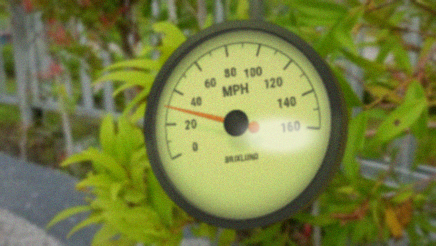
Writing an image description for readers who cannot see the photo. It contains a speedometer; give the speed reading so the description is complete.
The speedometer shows 30 mph
